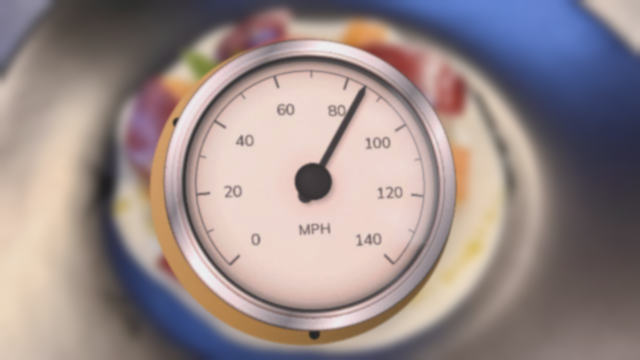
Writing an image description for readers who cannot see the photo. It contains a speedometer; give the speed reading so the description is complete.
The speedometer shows 85 mph
